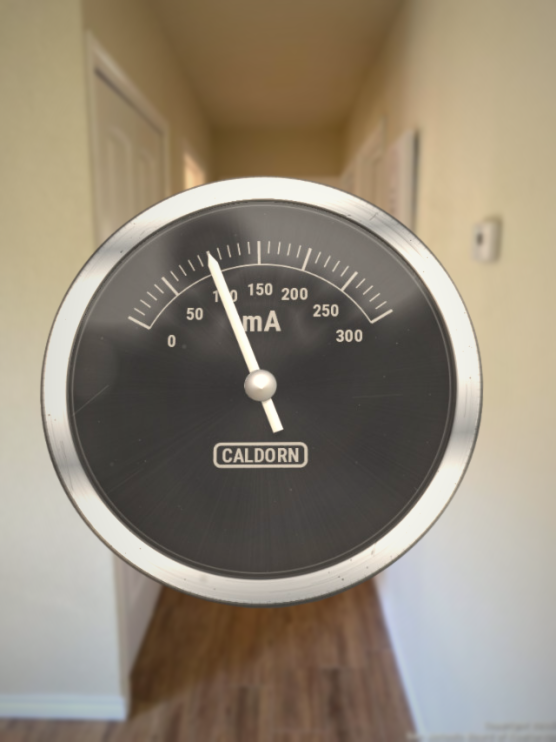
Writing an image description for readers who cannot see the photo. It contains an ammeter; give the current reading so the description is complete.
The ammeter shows 100 mA
